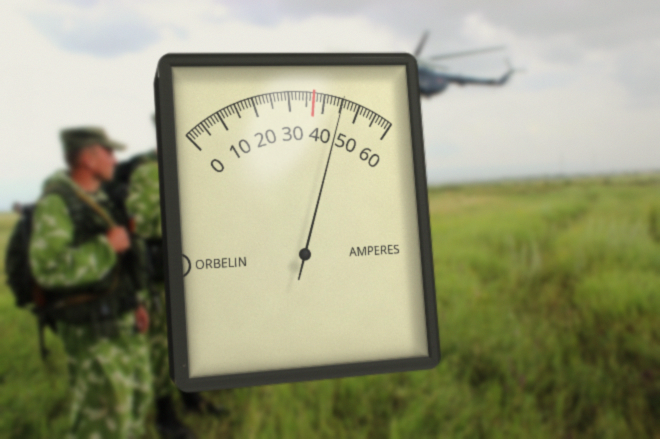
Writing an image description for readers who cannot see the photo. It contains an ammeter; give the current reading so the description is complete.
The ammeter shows 45 A
